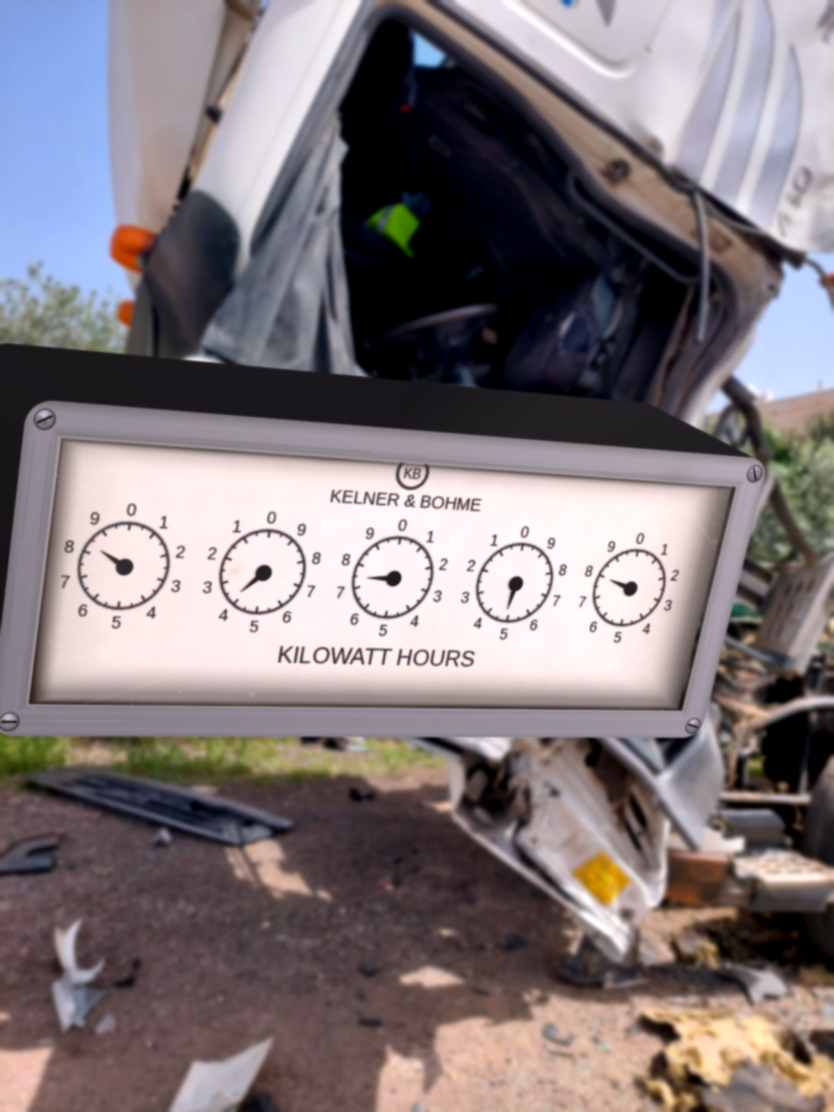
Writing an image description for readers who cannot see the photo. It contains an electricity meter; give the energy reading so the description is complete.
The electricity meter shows 83748 kWh
